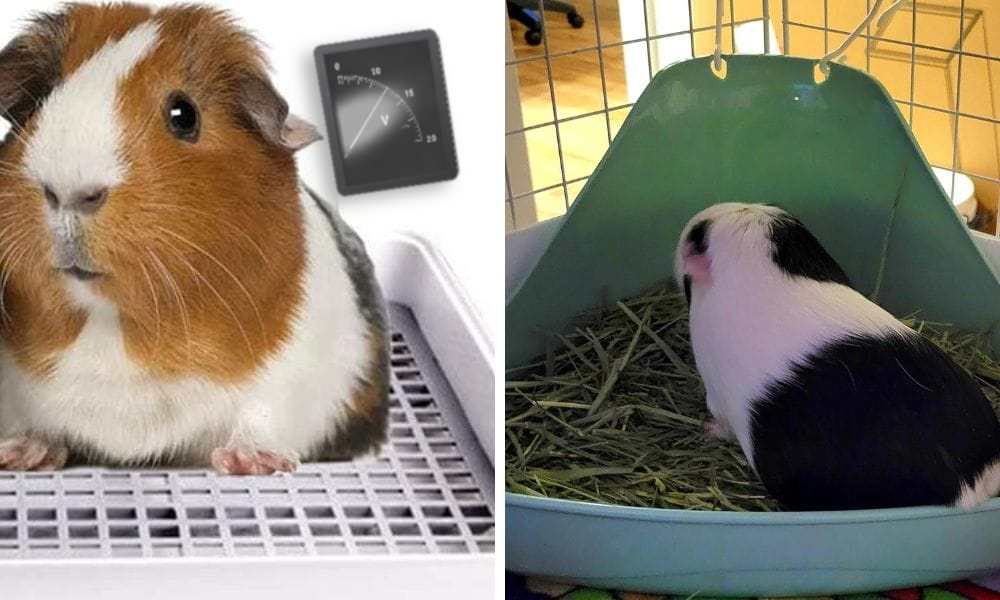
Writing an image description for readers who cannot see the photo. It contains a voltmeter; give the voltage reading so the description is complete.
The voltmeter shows 12.5 V
